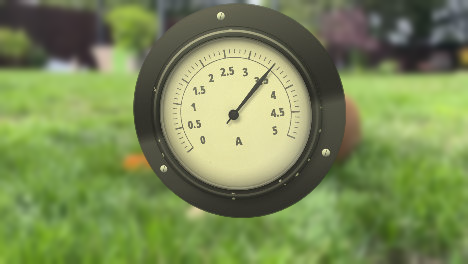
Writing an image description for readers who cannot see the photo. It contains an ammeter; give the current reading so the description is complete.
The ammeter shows 3.5 A
